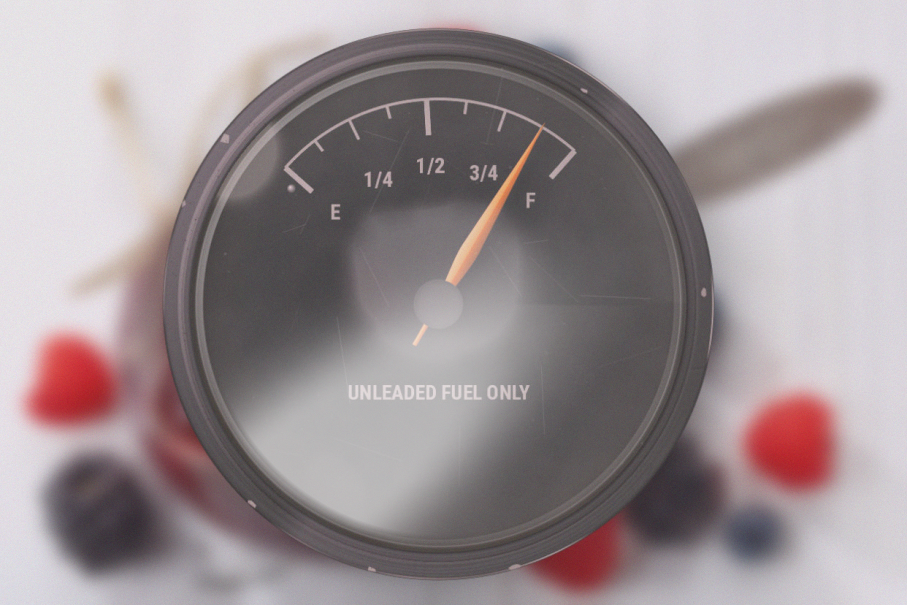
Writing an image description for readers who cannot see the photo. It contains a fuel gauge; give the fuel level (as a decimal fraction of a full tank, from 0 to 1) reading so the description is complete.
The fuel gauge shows 0.875
